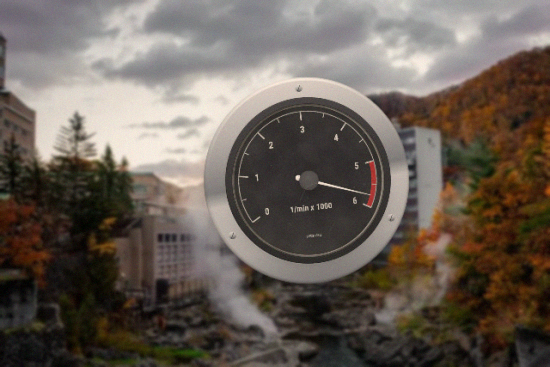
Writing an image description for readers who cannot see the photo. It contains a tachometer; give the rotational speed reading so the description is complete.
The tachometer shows 5750 rpm
